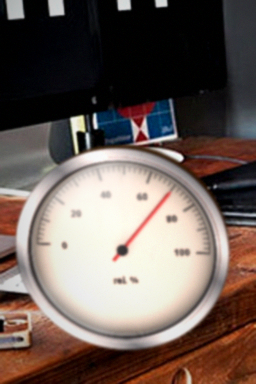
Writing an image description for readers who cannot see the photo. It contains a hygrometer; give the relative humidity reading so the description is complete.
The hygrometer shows 70 %
